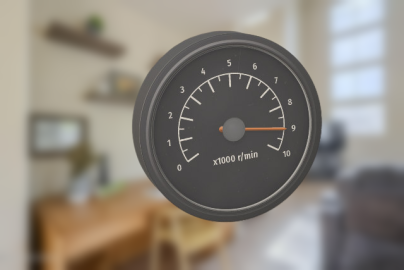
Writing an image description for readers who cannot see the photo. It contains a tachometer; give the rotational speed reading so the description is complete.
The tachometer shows 9000 rpm
